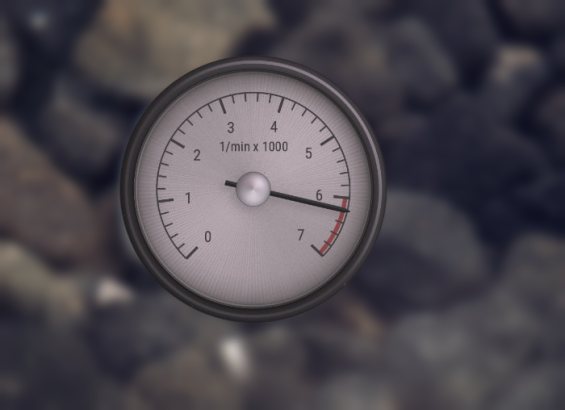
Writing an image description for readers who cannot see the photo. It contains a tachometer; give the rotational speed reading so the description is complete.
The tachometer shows 6200 rpm
